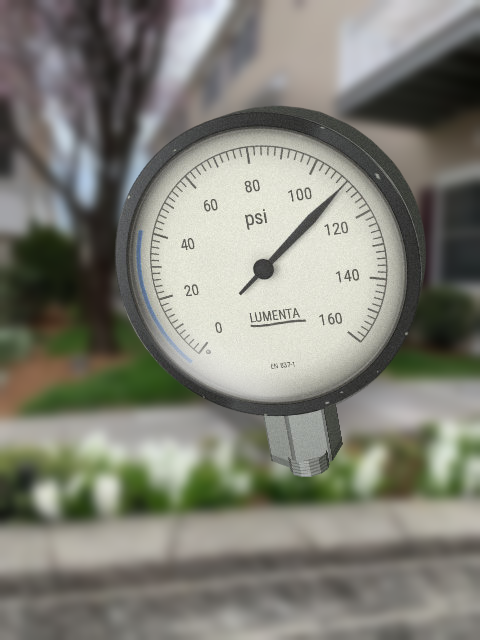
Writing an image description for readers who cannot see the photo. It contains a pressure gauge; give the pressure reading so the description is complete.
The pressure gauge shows 110 psi
